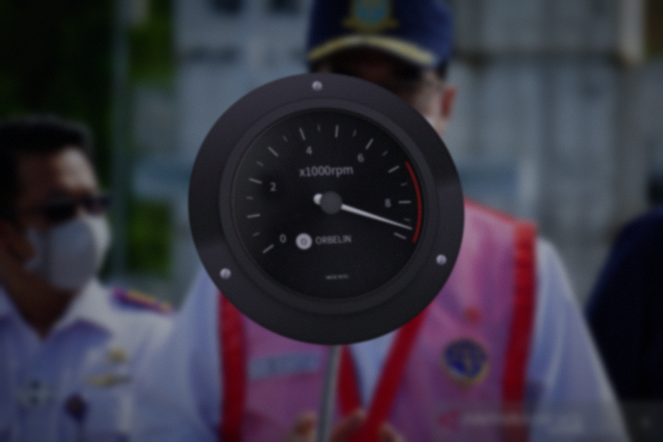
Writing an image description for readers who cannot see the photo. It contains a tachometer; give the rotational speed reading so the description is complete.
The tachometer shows 8750 rpm
